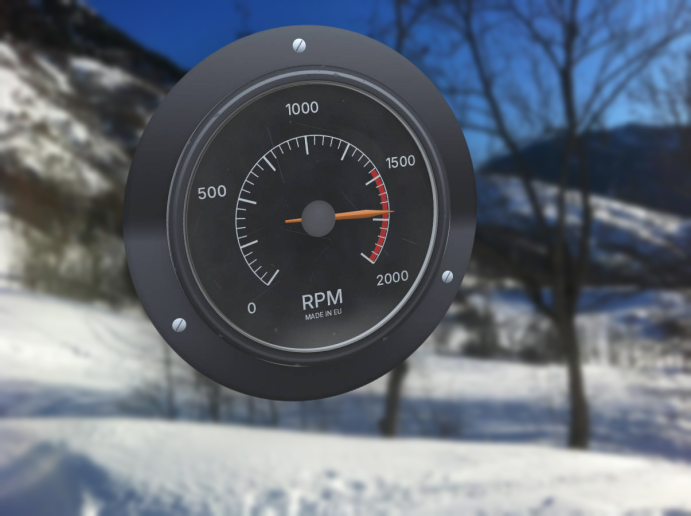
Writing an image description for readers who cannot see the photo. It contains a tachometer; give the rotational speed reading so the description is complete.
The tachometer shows 1700 rpm
